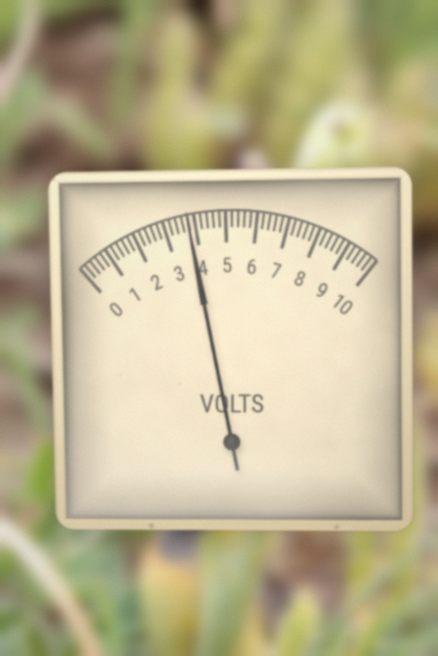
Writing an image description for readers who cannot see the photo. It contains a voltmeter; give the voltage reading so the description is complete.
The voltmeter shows 3.8 V
